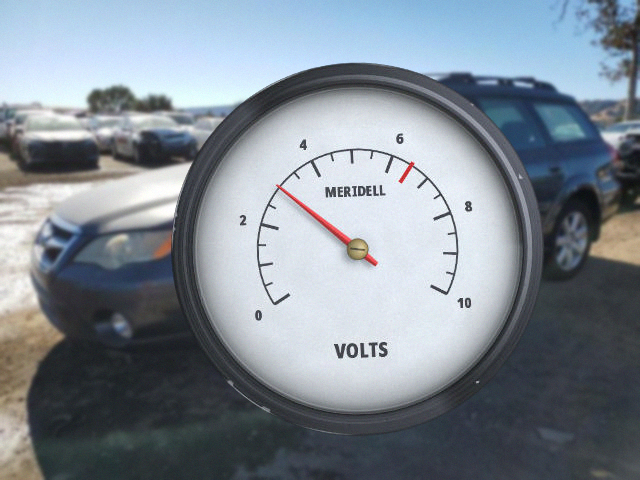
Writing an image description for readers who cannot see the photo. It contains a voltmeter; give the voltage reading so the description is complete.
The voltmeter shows 3 V
